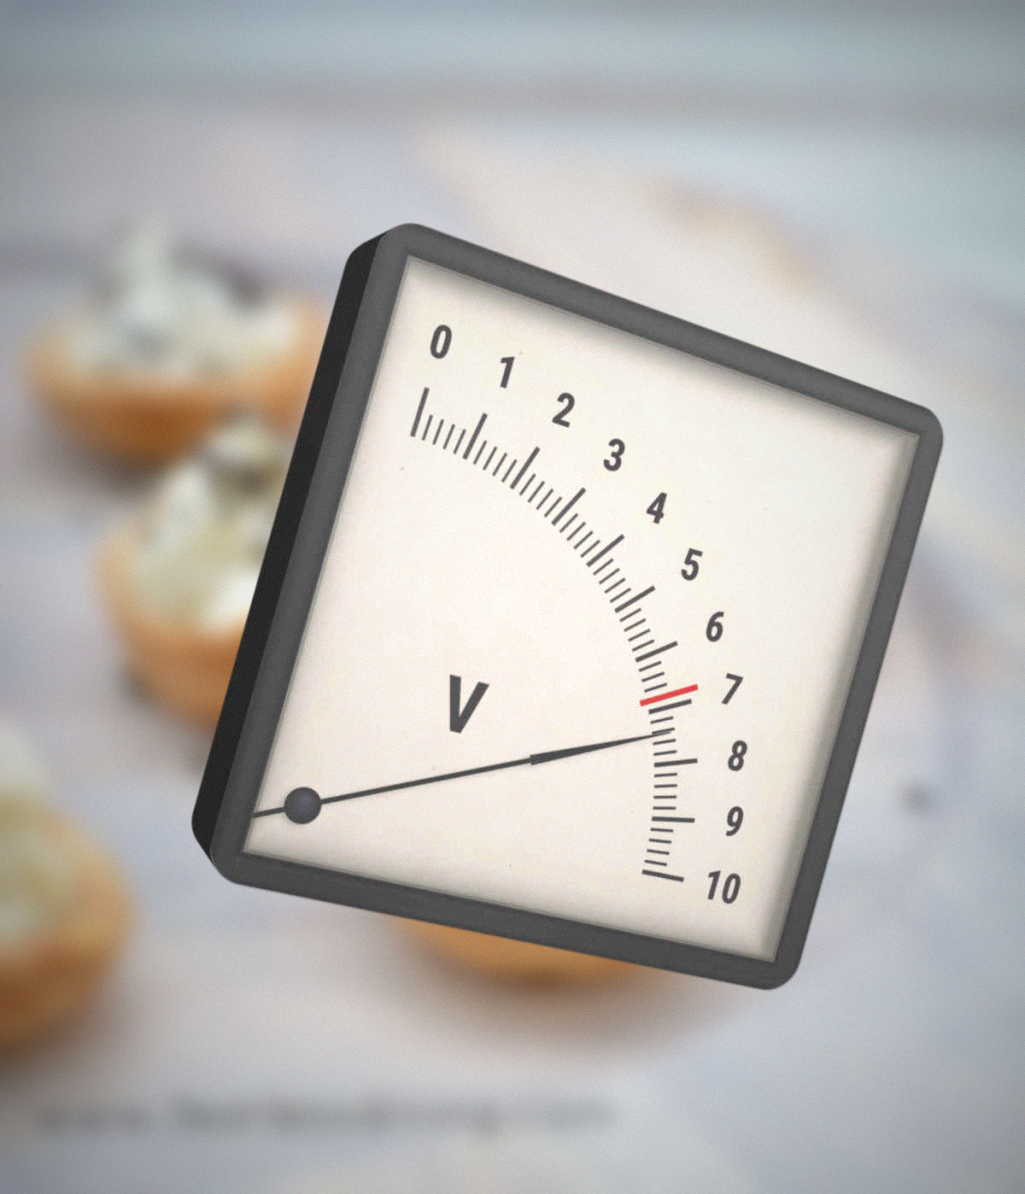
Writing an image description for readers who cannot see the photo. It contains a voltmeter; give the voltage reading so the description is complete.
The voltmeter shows 7.4 V
